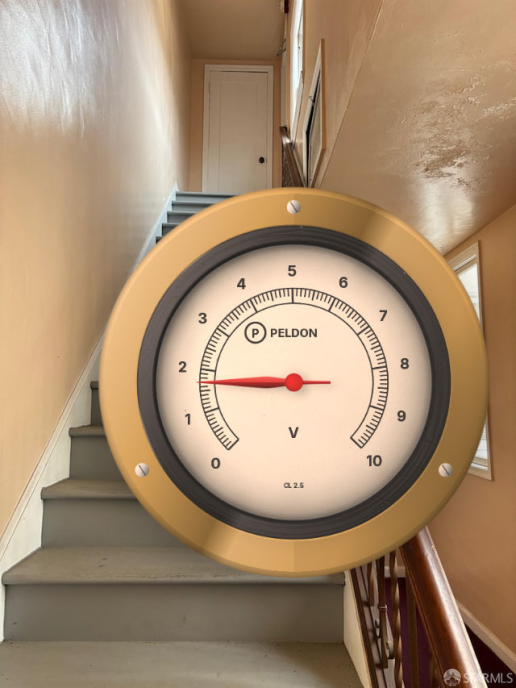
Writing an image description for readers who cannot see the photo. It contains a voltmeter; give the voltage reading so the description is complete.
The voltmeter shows 1.7 V
